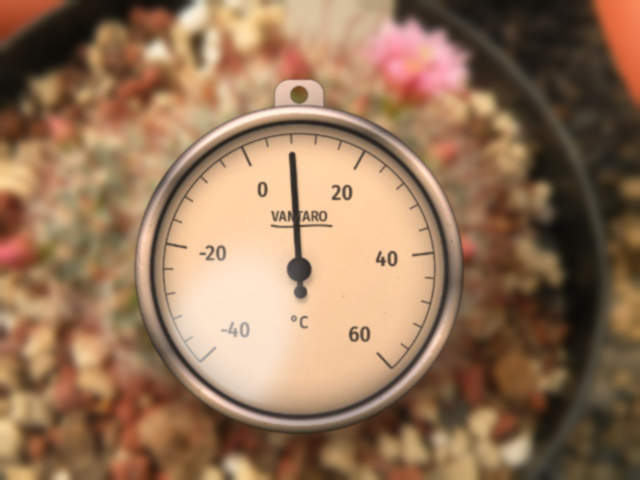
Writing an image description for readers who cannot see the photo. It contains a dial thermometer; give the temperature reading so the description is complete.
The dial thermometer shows 8 °C
